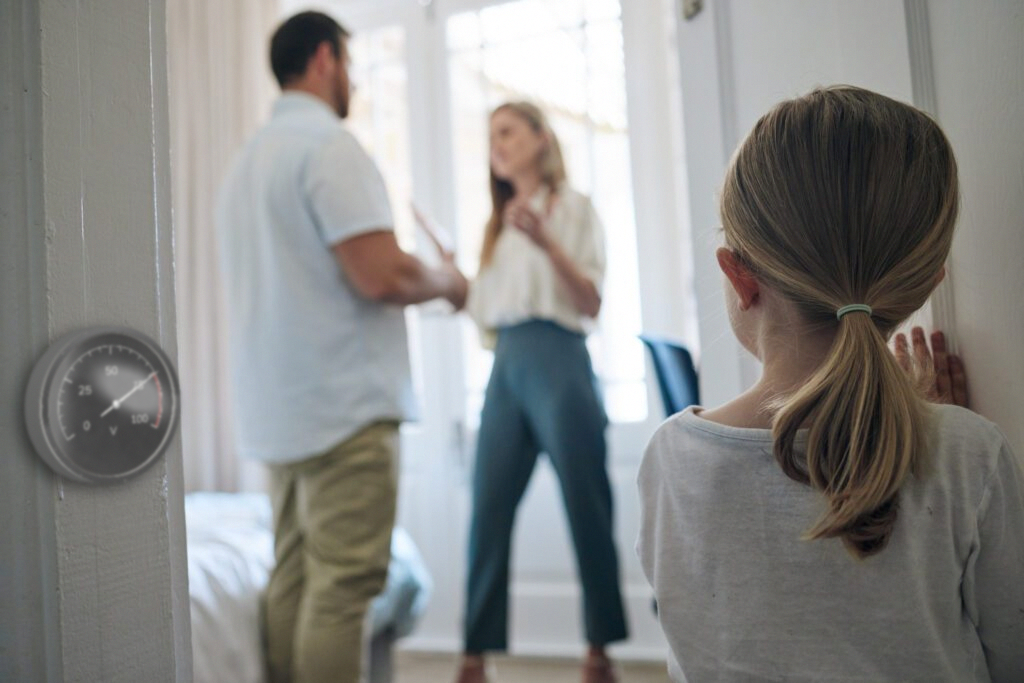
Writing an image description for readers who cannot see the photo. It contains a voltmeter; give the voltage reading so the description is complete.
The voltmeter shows 75 V
